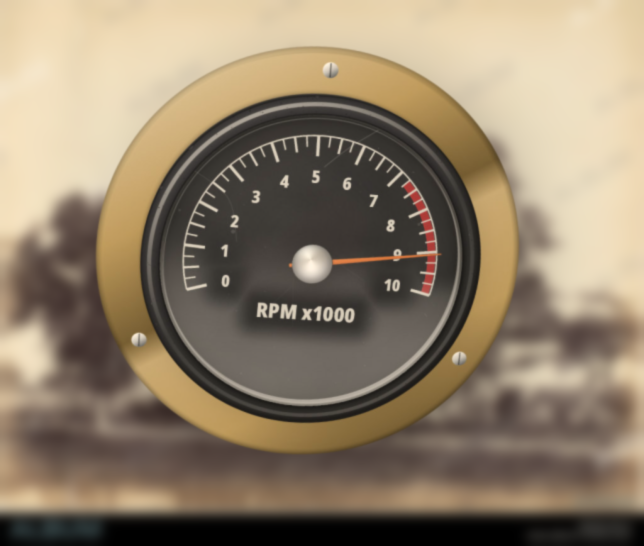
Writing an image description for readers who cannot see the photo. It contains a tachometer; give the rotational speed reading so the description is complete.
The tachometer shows 9000 rpm
